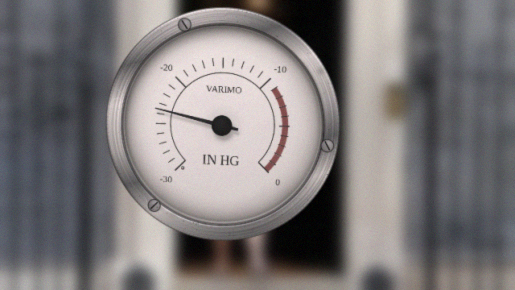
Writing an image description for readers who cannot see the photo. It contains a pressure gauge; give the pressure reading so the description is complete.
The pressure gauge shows -23.5 inHg
